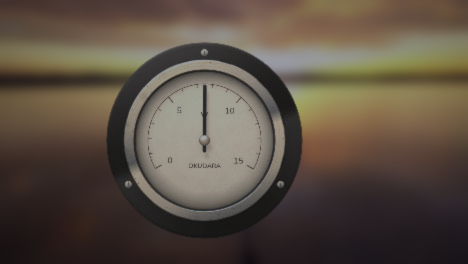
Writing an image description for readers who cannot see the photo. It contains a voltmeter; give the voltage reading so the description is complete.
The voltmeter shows 7.5 V
